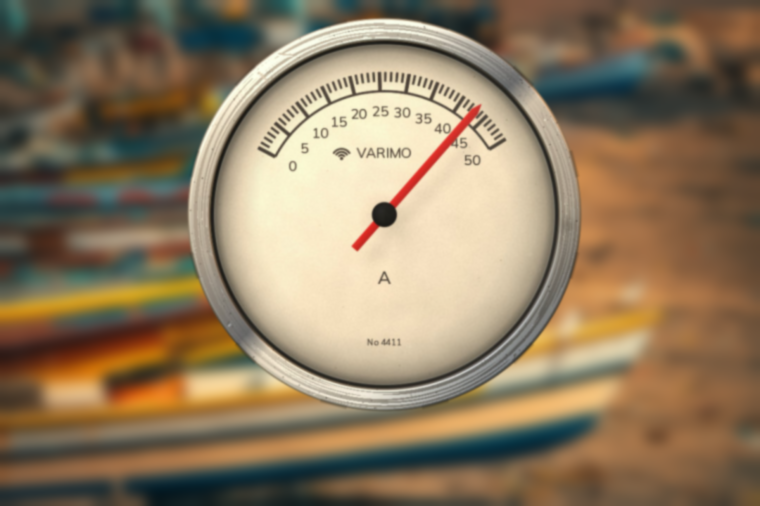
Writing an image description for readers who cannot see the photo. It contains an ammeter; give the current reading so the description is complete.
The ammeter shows 43 A
